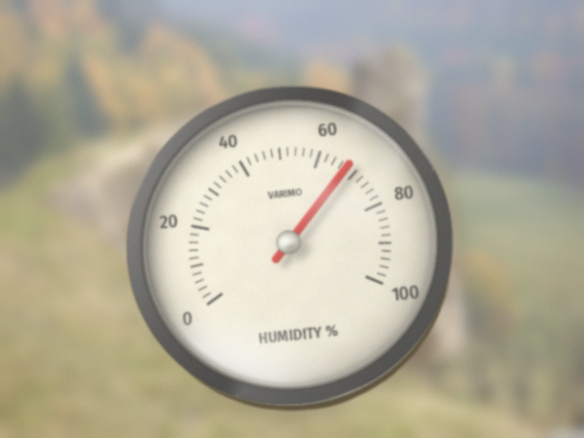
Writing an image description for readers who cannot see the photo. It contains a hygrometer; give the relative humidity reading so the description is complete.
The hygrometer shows 68 %
